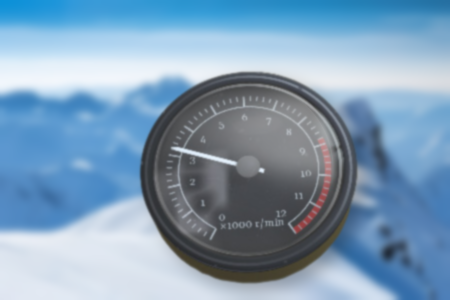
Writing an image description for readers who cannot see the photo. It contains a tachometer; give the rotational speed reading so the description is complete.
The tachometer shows 3200 rpm
